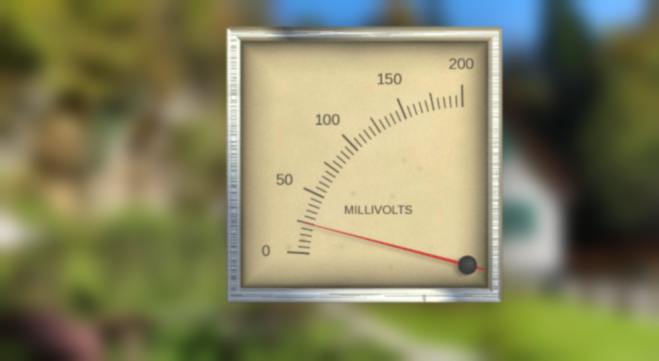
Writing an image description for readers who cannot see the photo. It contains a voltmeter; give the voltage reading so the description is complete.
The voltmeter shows 25 mV
